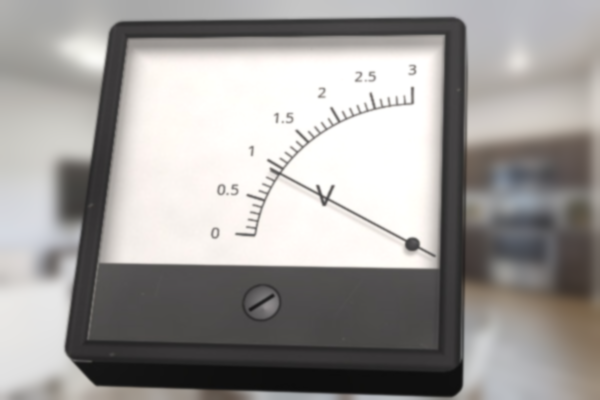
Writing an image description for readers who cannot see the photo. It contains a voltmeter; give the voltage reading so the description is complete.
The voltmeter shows 0.9 V
